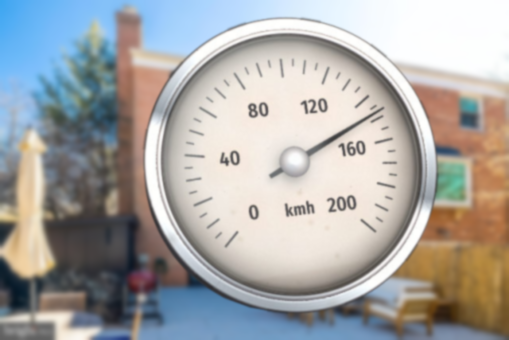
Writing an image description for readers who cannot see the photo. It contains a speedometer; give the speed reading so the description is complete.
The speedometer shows 147.5 km/h
